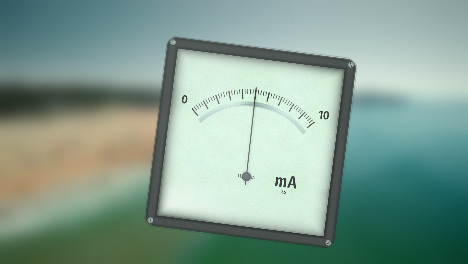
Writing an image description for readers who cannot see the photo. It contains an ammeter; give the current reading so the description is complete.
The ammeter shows 5 mA
